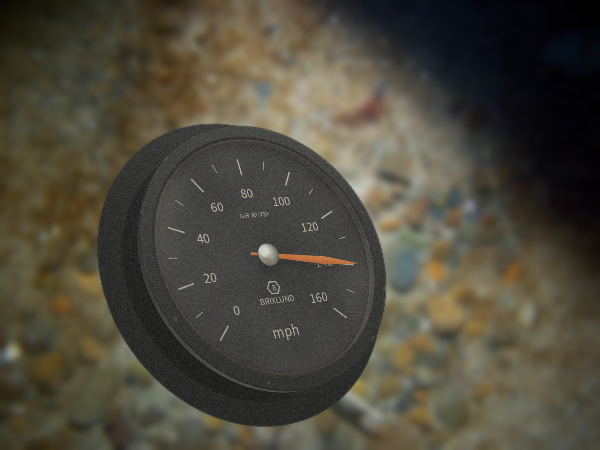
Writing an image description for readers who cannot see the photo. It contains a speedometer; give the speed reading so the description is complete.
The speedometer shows 140 mph
